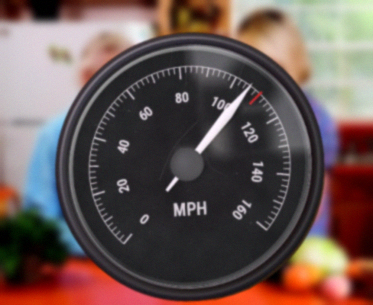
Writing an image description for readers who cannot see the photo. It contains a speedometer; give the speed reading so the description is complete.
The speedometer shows 106 mph
